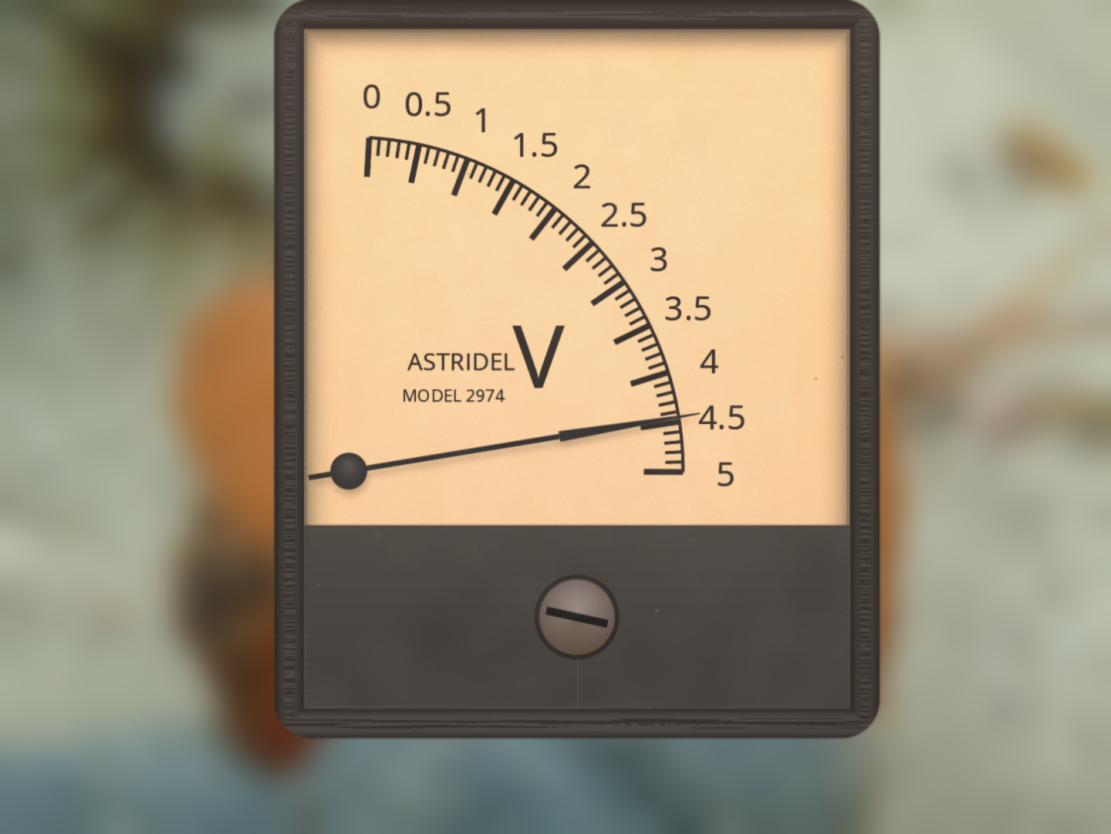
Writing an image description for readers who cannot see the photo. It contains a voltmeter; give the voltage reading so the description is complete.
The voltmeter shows 4.45 V
